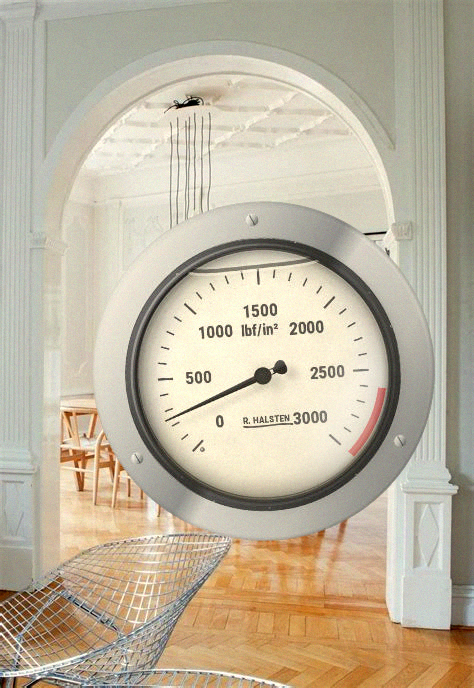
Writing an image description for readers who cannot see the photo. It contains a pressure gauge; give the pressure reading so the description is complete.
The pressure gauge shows 250 psi
